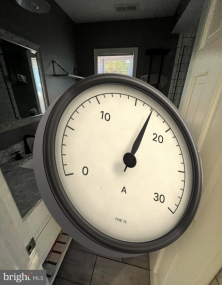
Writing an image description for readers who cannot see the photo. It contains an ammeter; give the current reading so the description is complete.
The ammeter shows 17 A
